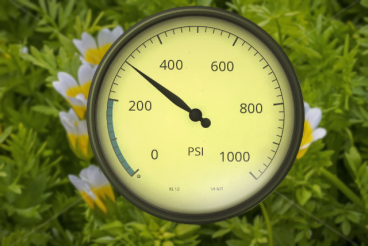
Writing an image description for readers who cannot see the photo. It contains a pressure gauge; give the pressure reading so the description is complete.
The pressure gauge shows 300 psi
